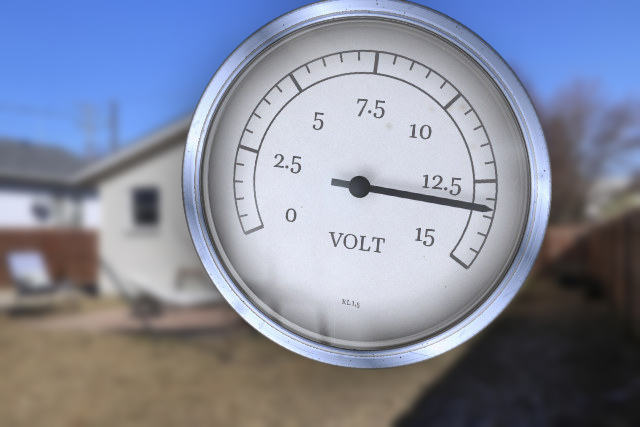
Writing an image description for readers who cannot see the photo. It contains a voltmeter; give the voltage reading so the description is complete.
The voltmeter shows 13.25 V
